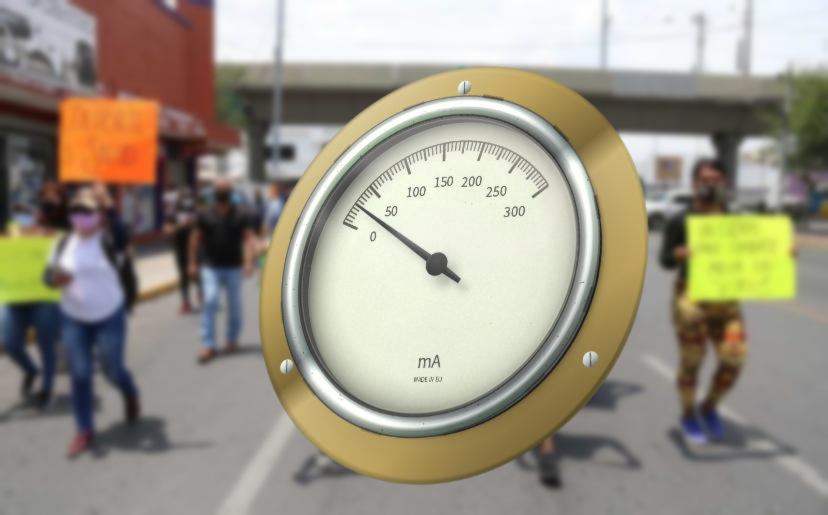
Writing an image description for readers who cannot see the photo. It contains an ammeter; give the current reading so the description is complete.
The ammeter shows 25 mA
